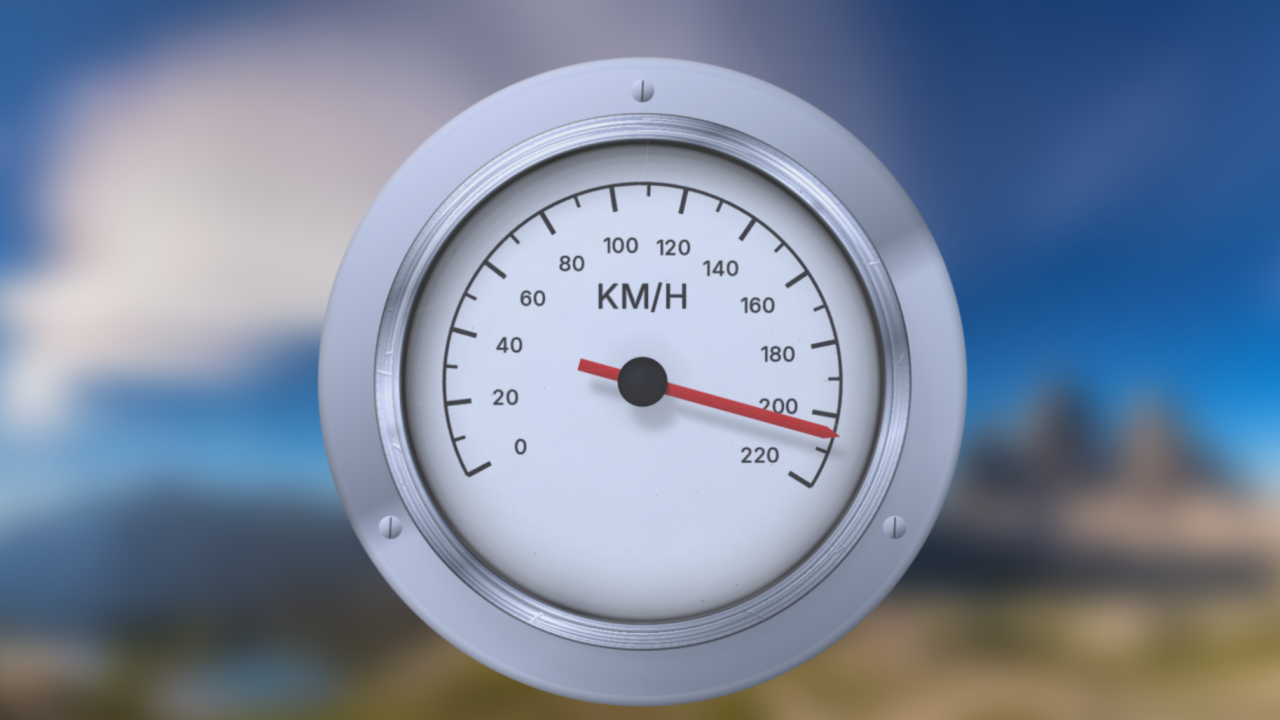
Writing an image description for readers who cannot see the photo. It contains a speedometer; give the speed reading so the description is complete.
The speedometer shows 205 km/h
